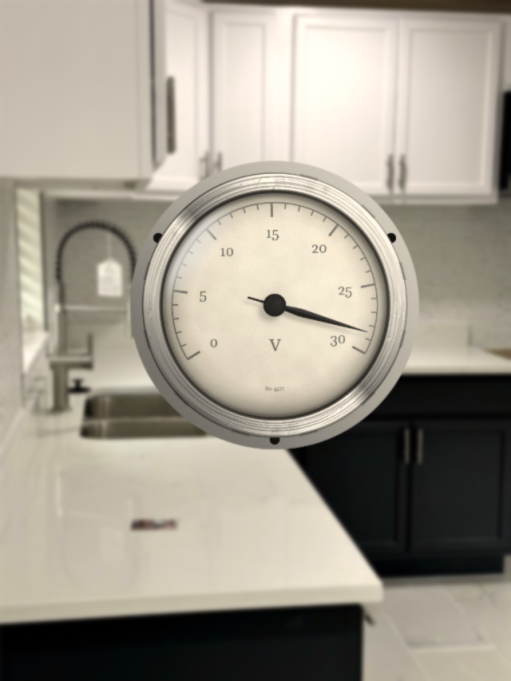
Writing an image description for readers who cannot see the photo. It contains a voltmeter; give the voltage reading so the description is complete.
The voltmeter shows 28.5 V
